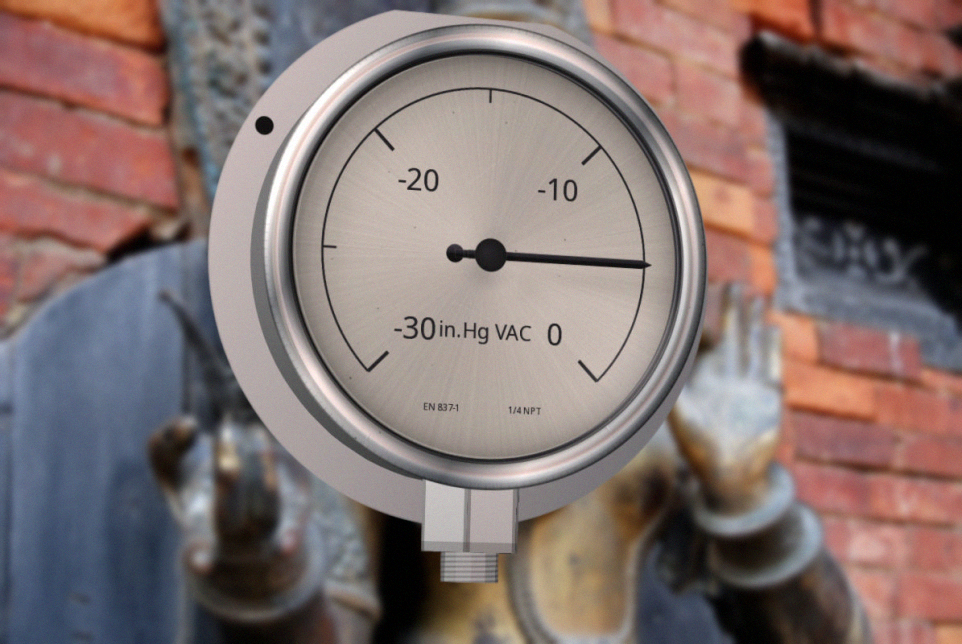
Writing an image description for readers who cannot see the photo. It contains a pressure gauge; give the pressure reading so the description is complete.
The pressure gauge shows -5 inHg
